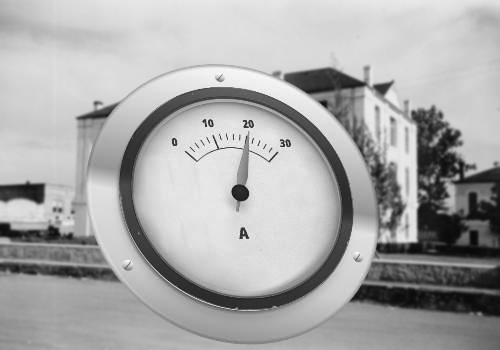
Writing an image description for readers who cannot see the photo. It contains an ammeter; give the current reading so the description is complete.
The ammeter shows 20 A
